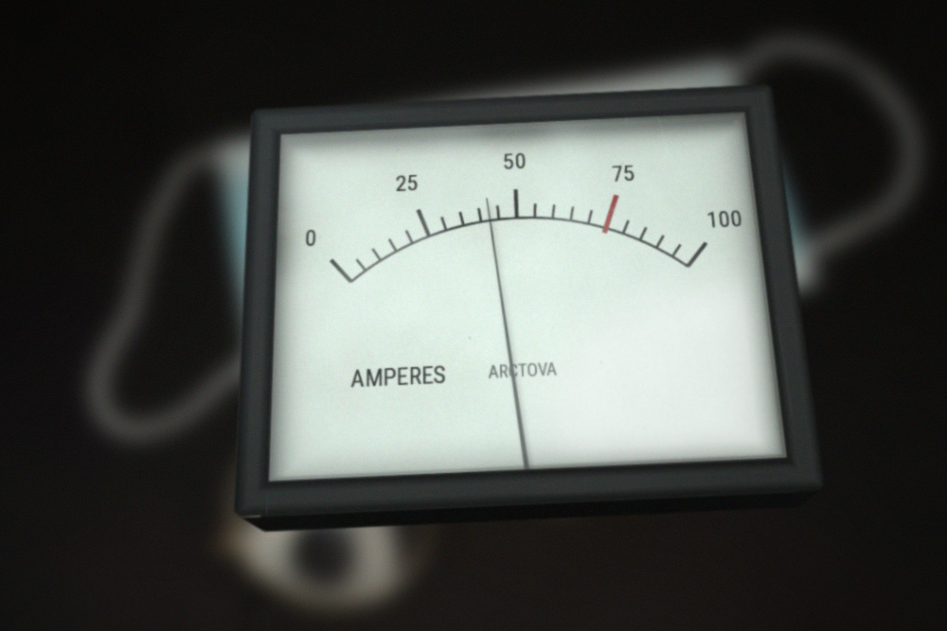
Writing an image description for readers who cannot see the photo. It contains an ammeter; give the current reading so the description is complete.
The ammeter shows 42.5 A
